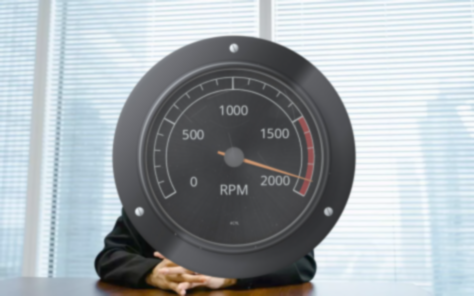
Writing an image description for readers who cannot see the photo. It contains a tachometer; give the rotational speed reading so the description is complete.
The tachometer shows 1900 rpm
